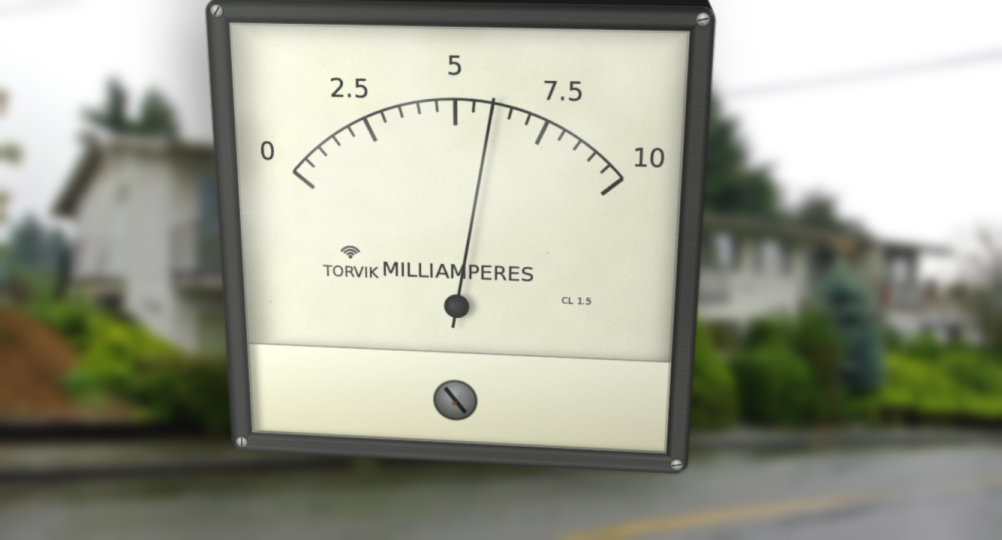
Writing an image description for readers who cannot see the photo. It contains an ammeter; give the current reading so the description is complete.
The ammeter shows 6 mA
